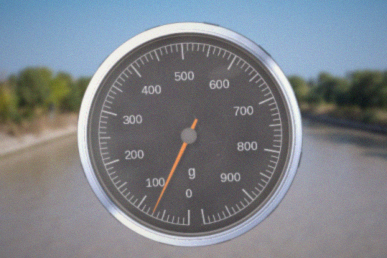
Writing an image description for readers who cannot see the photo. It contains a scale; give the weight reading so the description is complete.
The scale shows 70 g
